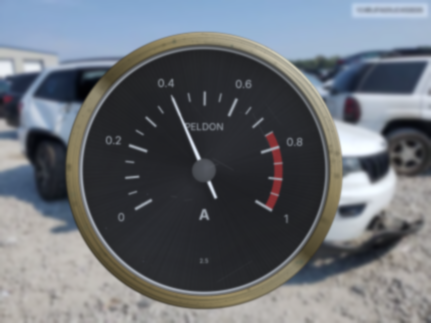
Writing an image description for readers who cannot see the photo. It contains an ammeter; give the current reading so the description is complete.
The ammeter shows 0.4 A
